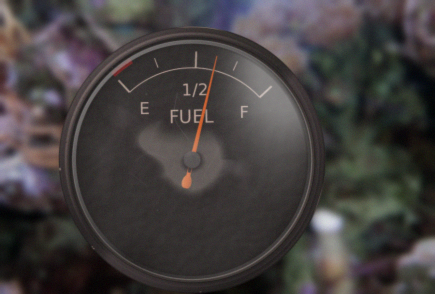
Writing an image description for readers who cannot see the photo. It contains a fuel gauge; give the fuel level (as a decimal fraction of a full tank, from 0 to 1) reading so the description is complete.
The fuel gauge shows 0.625
